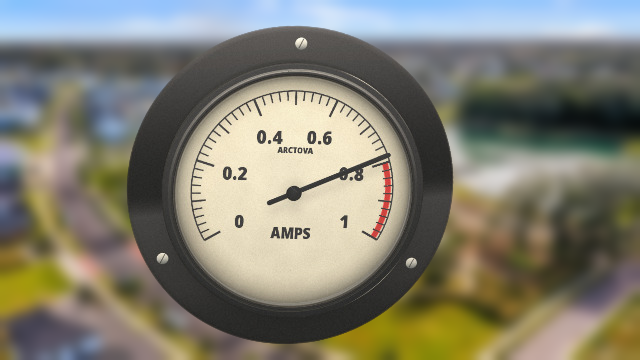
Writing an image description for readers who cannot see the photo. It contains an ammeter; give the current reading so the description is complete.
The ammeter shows 0.78 A
